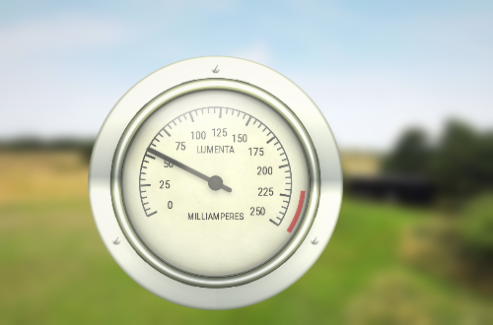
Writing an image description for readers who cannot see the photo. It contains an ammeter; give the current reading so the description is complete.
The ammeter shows 55 mA
